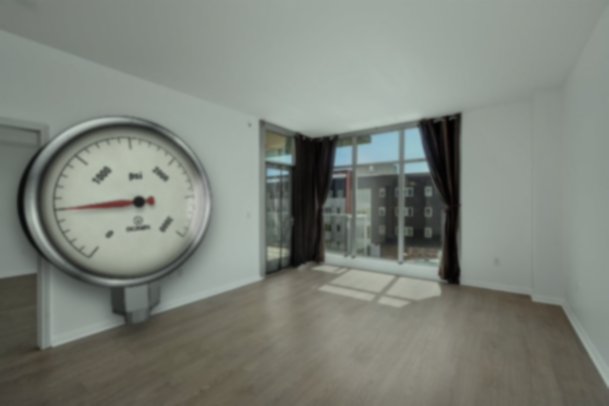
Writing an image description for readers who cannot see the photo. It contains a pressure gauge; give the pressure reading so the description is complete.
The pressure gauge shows 500 psi
